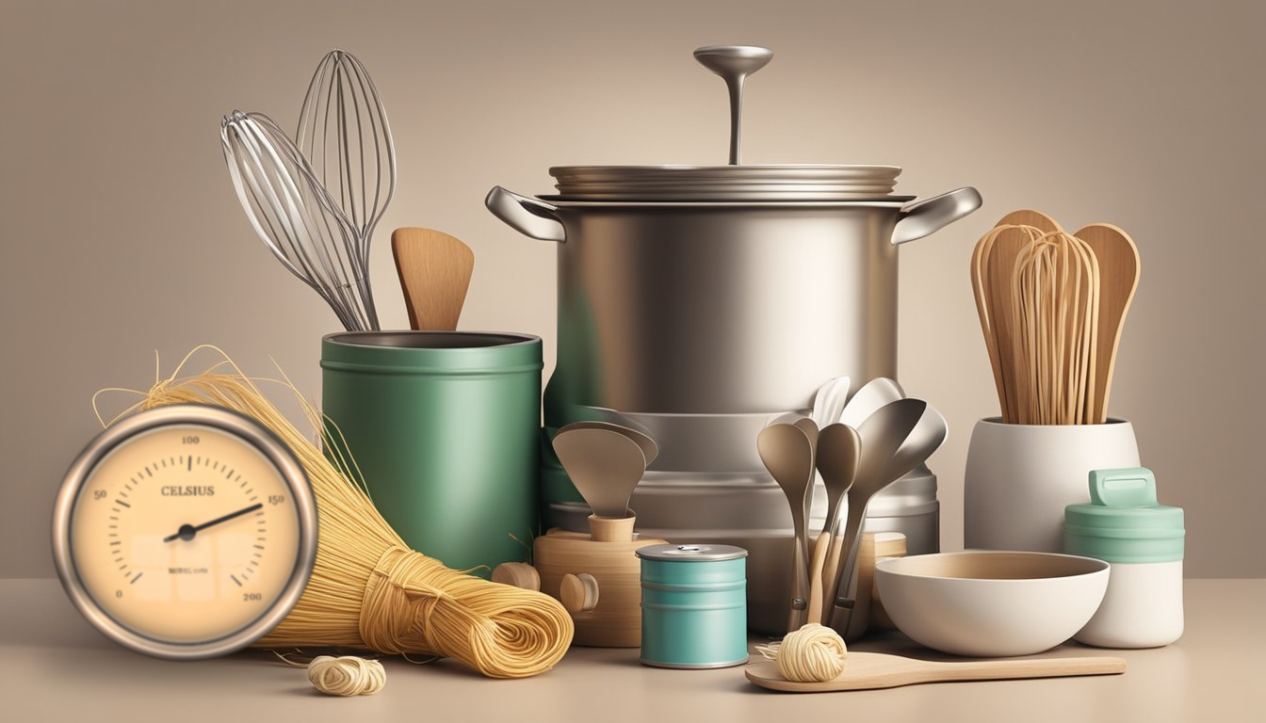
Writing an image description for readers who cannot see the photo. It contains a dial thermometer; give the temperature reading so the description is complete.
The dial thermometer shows 150 °C
